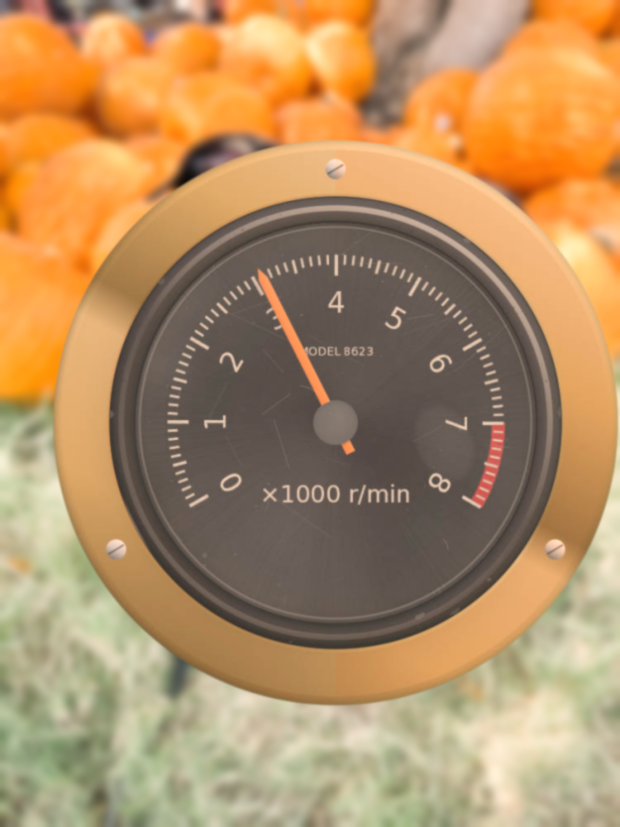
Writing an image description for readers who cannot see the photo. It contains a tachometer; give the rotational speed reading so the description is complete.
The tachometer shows 3100 rpm
